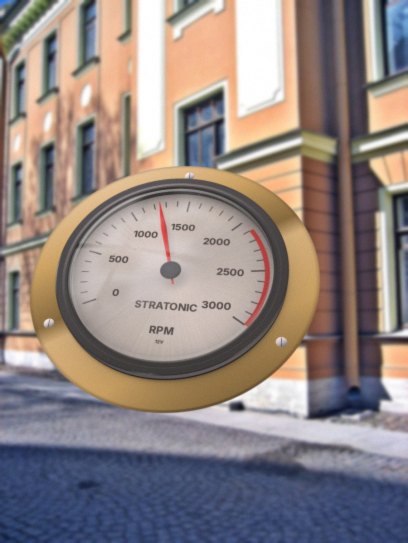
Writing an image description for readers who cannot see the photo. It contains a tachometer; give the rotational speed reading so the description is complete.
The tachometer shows 1250 rpm
